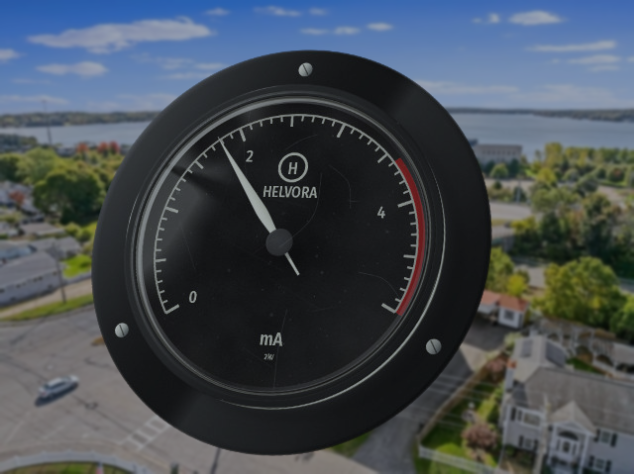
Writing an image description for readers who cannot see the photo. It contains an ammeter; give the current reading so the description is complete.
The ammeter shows 1.8 mA
